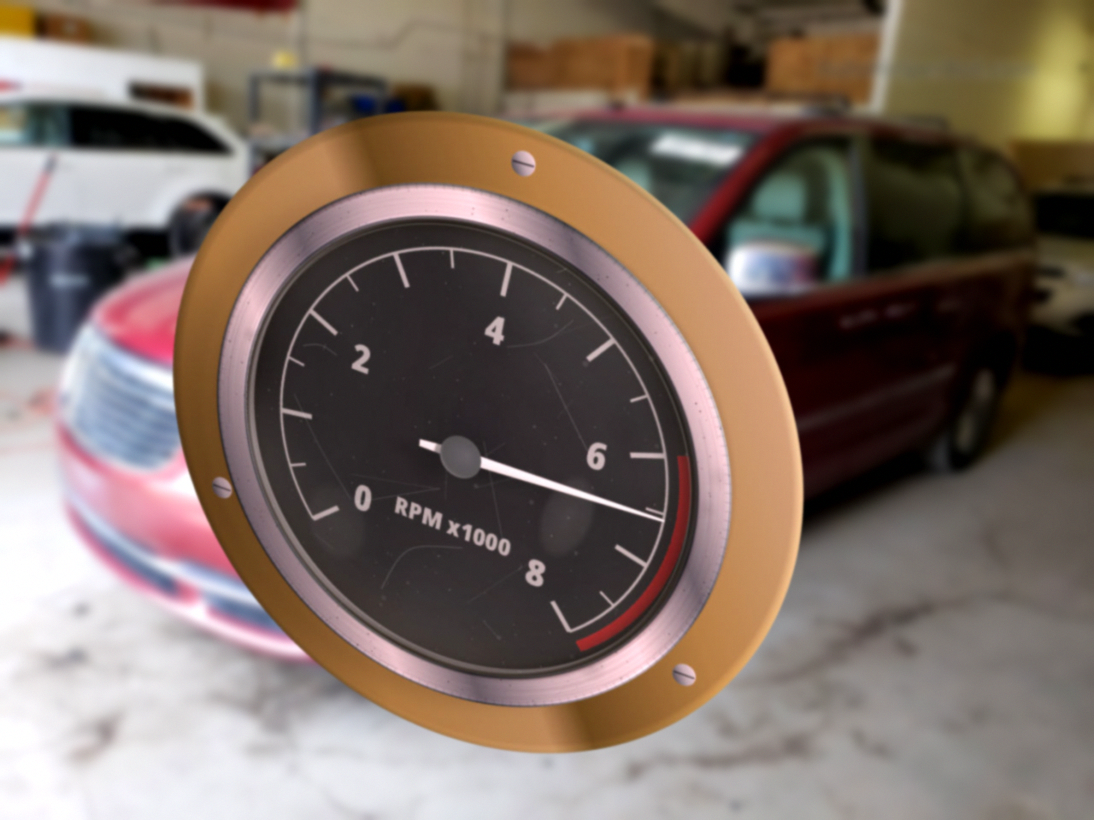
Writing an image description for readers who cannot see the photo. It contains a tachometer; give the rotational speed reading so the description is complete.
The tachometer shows 6500 rpm
